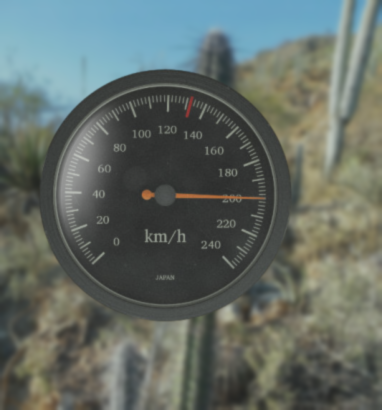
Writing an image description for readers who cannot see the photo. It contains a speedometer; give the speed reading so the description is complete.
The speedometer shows 200 km/h
